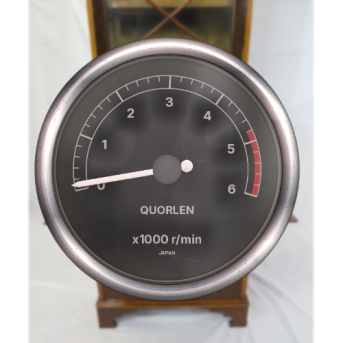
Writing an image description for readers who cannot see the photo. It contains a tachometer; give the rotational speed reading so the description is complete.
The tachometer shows 100 rpm
